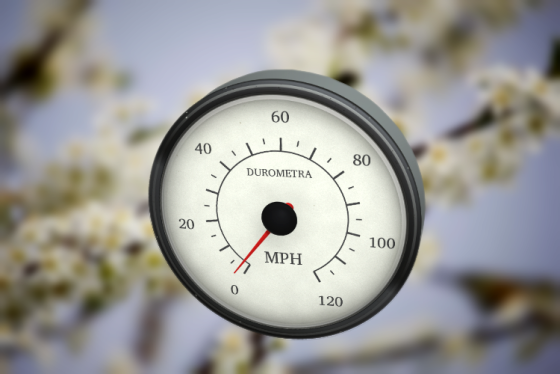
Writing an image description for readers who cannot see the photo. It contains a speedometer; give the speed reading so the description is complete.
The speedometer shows 2.5 mph
